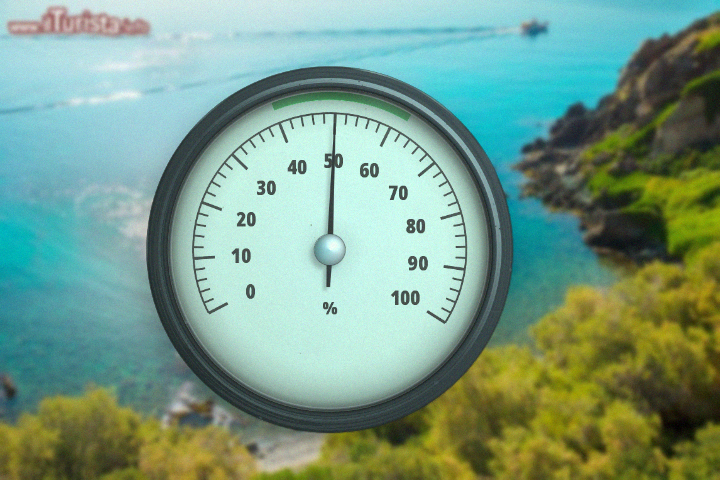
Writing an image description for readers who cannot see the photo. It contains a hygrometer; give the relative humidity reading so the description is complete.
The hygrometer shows 50 %
